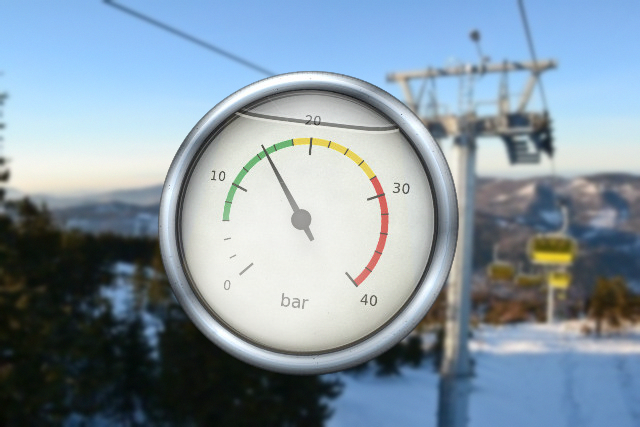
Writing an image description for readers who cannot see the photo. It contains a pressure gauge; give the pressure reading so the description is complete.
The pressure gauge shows 15 bar
